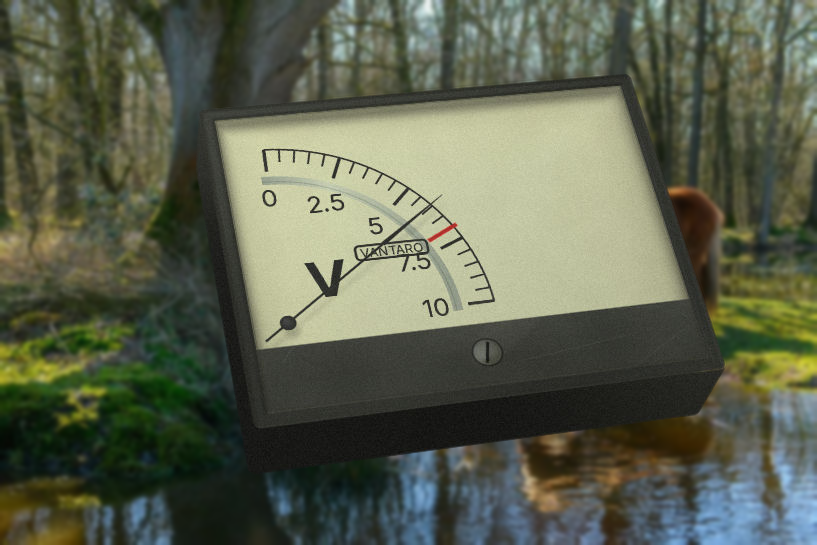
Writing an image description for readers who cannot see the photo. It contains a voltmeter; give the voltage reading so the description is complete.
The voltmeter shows 6 V
